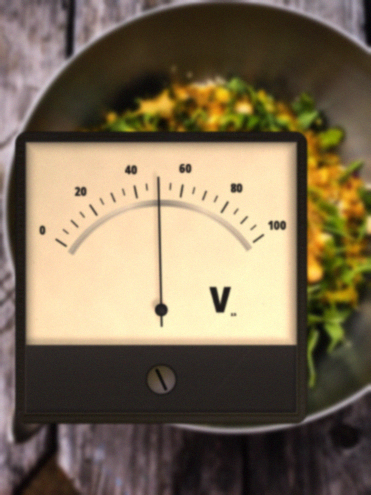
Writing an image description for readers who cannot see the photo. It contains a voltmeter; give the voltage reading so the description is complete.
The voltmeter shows 50 V
